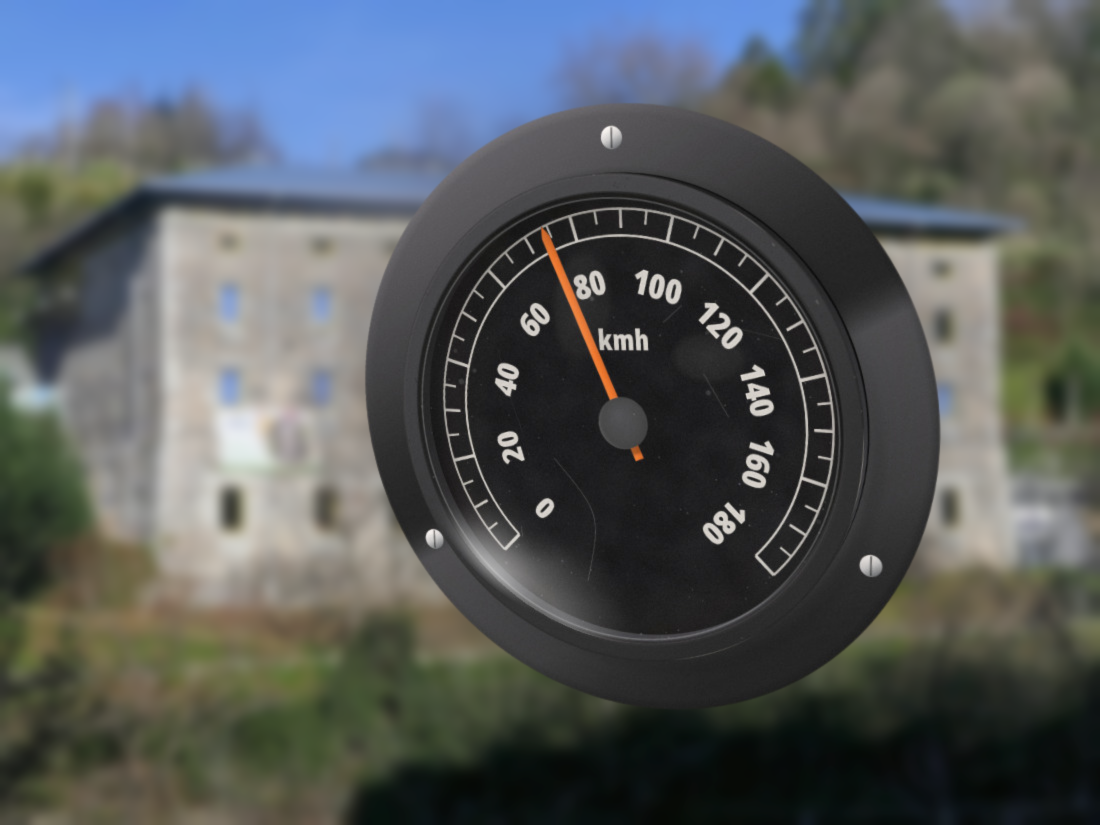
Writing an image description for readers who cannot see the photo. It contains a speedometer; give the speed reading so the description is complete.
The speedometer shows 75 km/h
